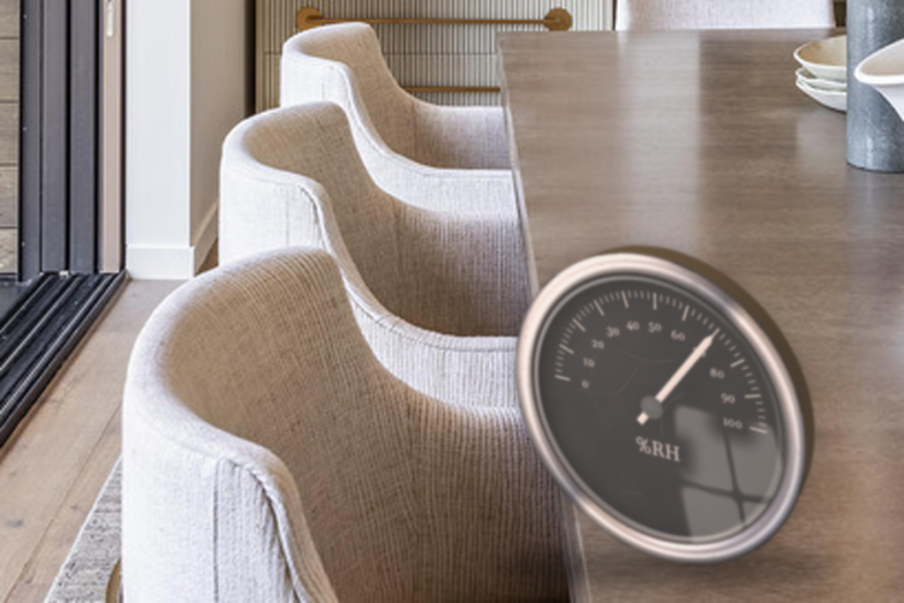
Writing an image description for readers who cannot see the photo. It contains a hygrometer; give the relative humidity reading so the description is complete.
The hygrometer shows 70 %
